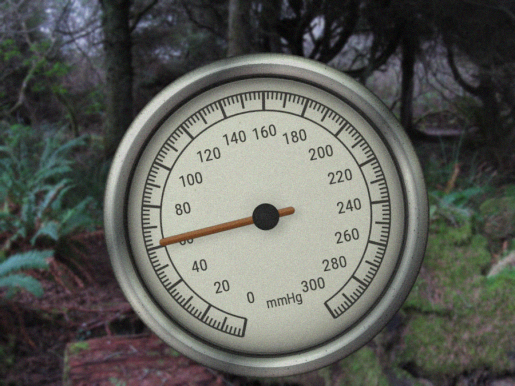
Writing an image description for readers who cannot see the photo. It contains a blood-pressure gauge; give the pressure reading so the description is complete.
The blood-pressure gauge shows 62 mmHg
